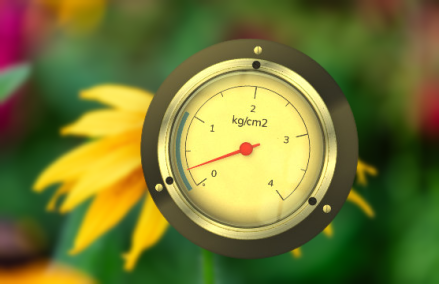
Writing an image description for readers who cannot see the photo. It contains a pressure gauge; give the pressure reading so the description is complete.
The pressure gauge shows 0.25 kg/cm²
